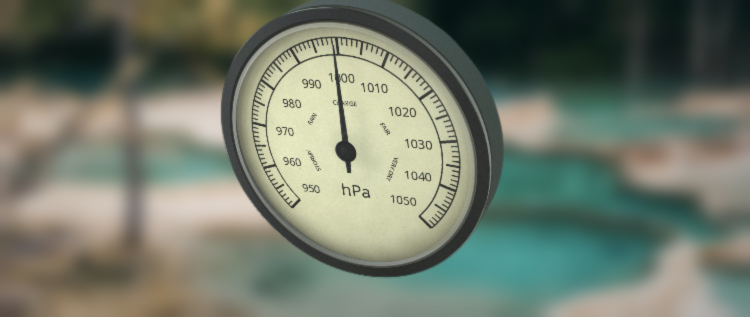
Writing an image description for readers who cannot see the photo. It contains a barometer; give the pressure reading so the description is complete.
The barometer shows 1000 hPa
